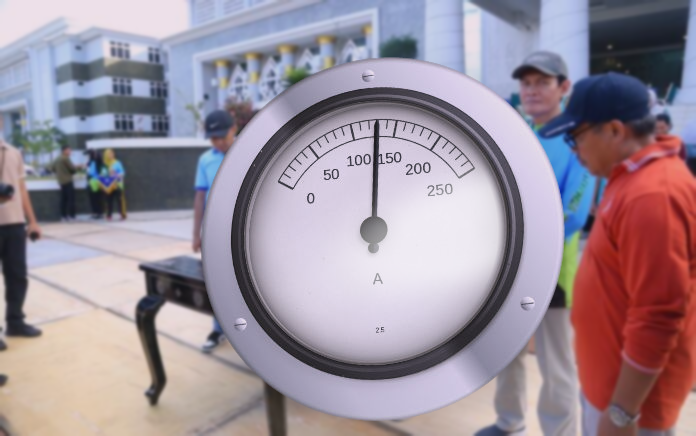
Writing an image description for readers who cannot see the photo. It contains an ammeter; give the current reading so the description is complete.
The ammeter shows 130 A
